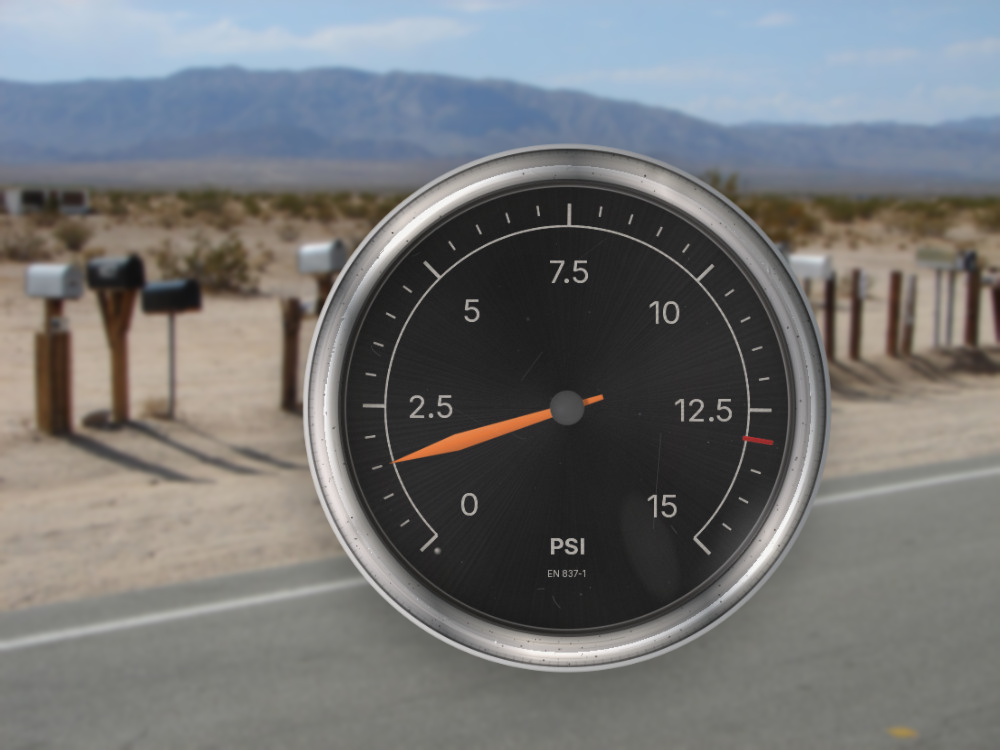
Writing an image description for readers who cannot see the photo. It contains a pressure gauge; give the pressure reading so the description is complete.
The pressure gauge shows 1.5 psi
